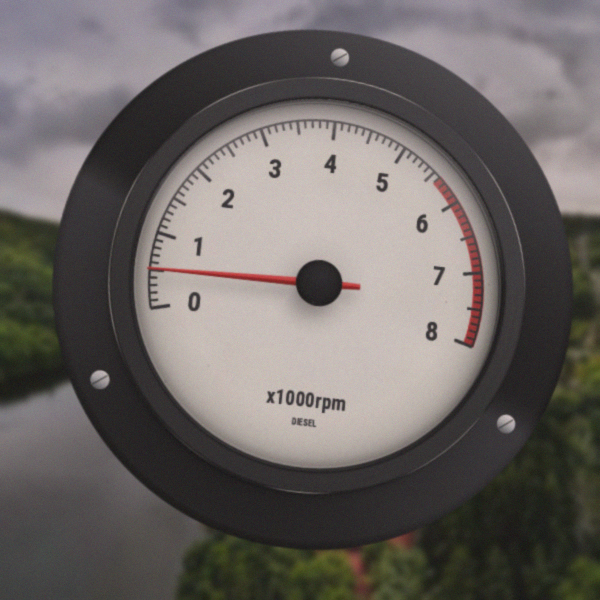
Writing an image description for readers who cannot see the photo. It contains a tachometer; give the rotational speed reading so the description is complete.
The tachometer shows 500 rpm
